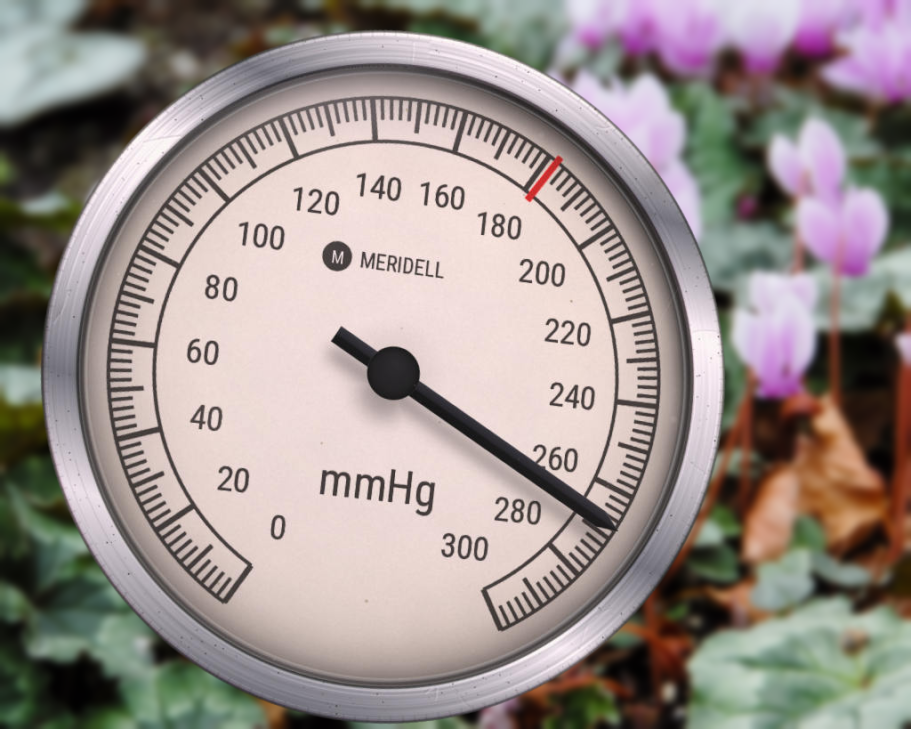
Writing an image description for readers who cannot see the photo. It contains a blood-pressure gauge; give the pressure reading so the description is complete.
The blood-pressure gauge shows 268 mmHg
